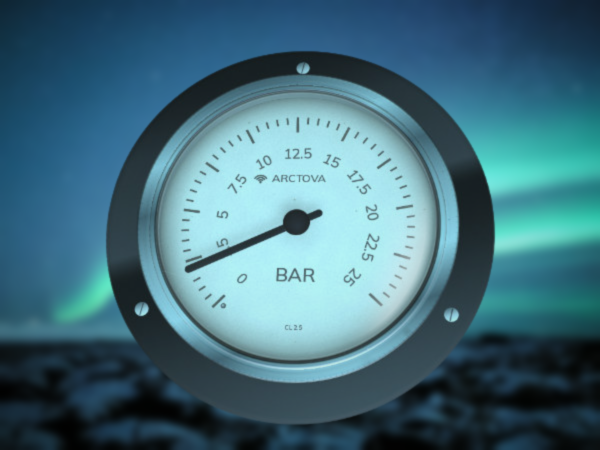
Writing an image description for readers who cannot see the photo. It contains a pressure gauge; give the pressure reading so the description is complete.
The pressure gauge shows 2 bar
